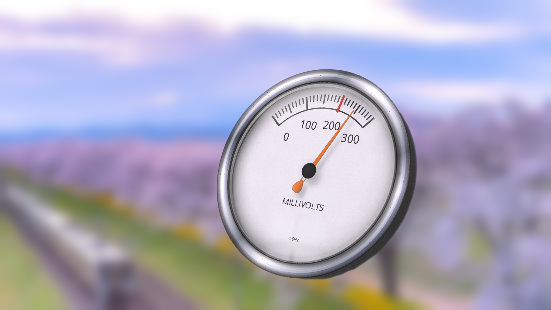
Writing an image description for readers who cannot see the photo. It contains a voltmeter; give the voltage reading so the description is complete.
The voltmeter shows 250 mV
